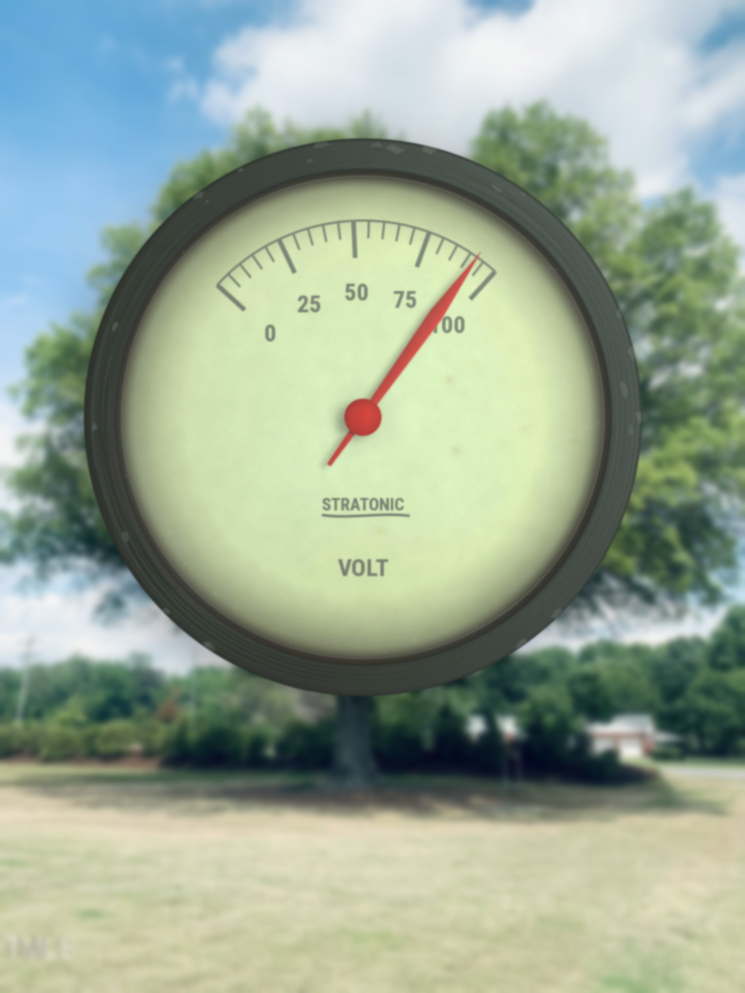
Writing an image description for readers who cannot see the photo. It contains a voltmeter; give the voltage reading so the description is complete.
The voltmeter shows 92.5 V
